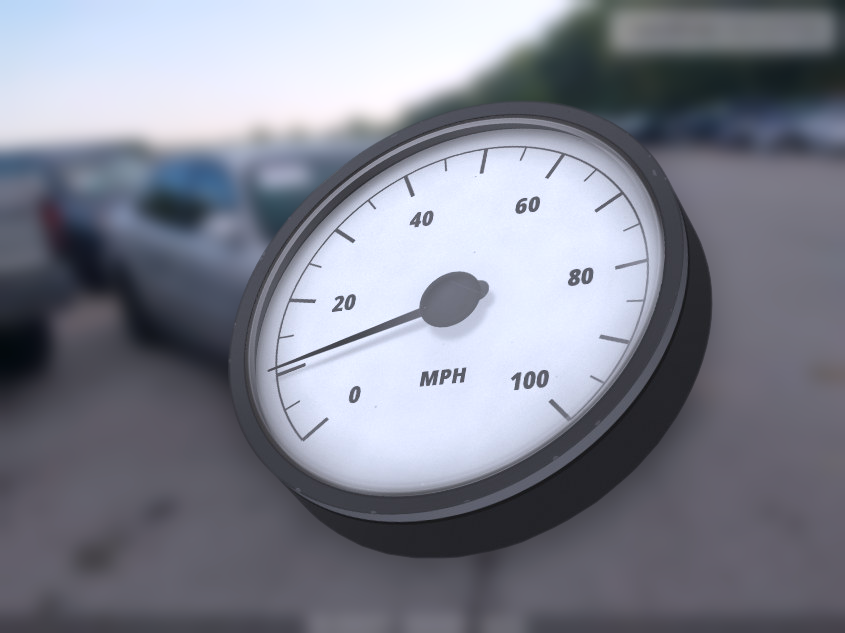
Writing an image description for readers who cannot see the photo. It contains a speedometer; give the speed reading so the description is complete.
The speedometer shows 10 mph
